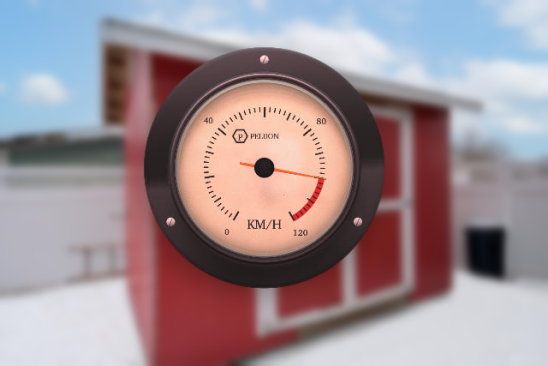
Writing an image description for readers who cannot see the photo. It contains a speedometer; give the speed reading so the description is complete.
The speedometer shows 100 km/h
